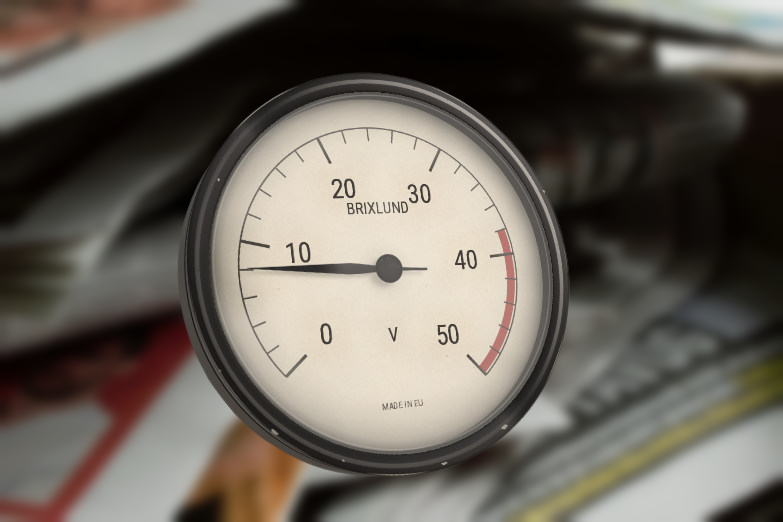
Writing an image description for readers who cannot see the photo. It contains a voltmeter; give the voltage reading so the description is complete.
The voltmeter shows 8 V
